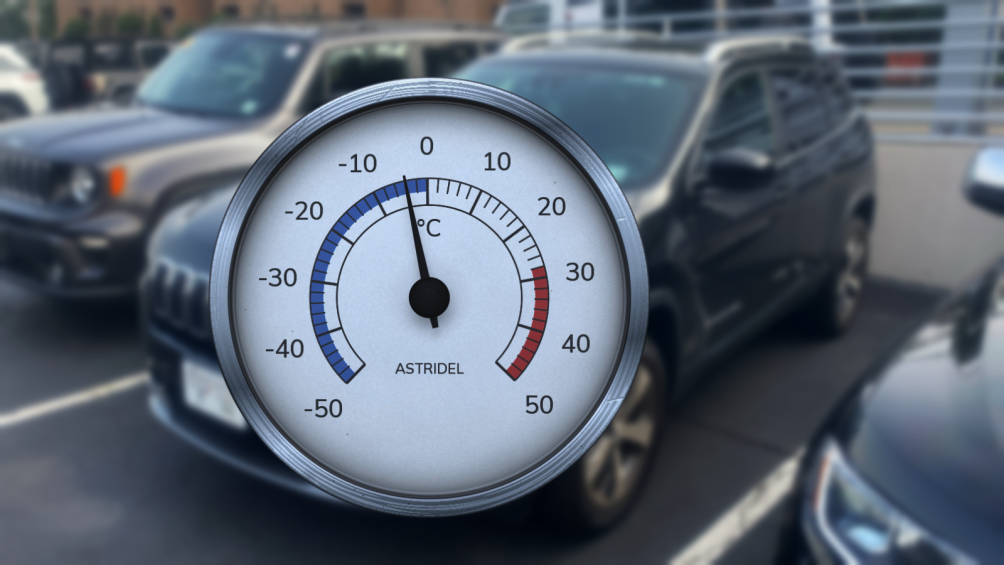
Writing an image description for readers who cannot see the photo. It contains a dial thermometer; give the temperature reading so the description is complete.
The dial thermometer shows -4 °C
